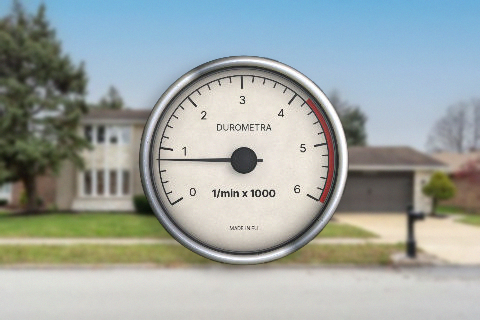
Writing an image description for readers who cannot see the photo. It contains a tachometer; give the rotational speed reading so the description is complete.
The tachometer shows 800 rpm
